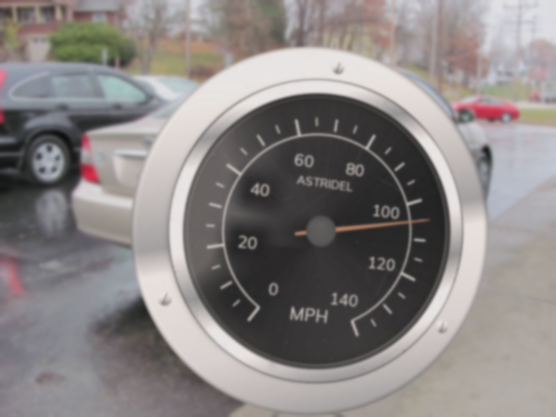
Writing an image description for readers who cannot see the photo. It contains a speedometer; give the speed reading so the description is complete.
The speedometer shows 105 mph
